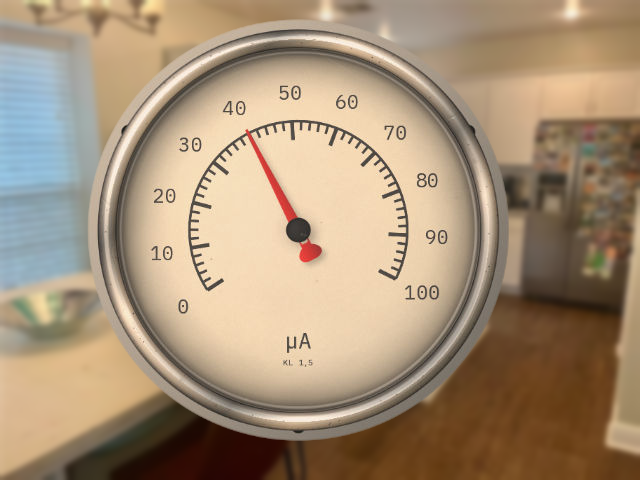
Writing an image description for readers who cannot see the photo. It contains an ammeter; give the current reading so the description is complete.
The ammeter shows 40 µA
